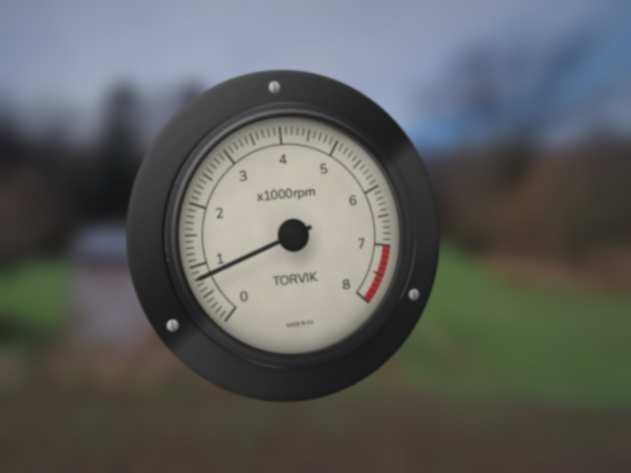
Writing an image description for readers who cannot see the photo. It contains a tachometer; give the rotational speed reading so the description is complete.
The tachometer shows 800 rpm
